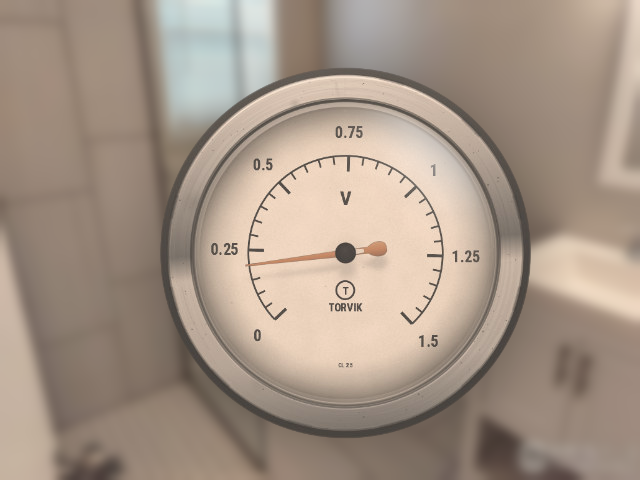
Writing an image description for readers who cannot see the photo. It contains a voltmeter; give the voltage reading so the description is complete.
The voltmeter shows 0.2 V
